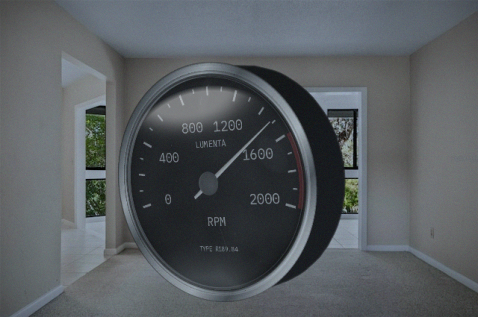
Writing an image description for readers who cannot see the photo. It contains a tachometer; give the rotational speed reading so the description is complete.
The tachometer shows 1500 rpm
